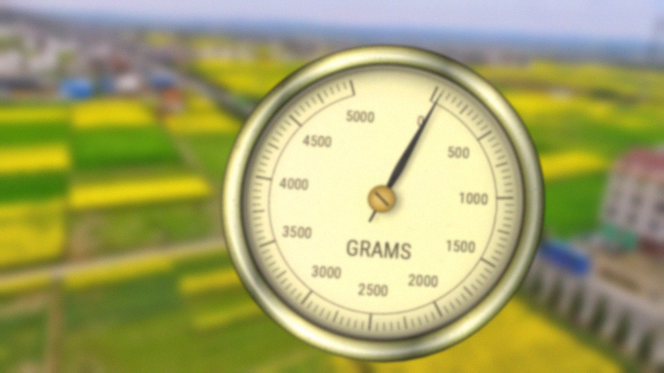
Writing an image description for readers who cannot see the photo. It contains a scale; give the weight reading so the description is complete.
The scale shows 50 g
